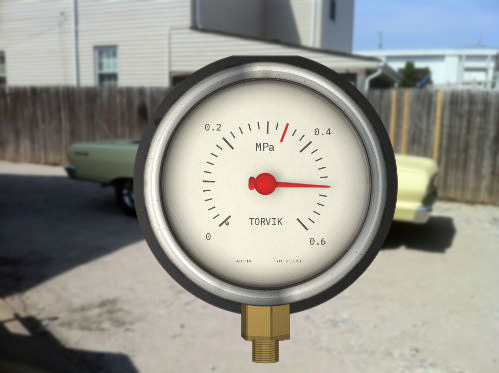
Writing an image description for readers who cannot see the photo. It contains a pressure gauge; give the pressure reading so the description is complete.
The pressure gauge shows 0.5 MPa
